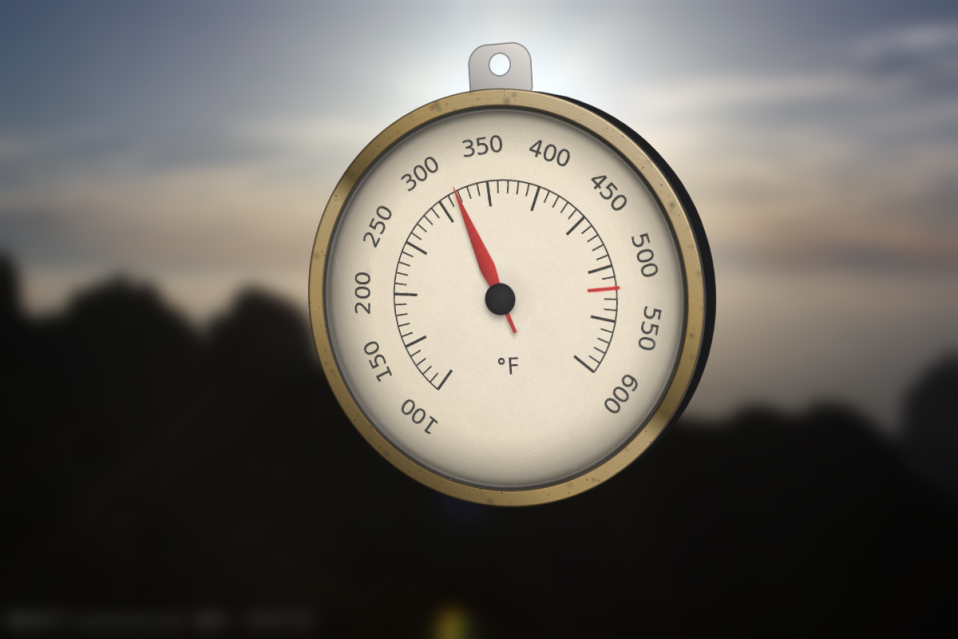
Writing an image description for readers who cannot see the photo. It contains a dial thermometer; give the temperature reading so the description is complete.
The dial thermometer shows 320 °F
